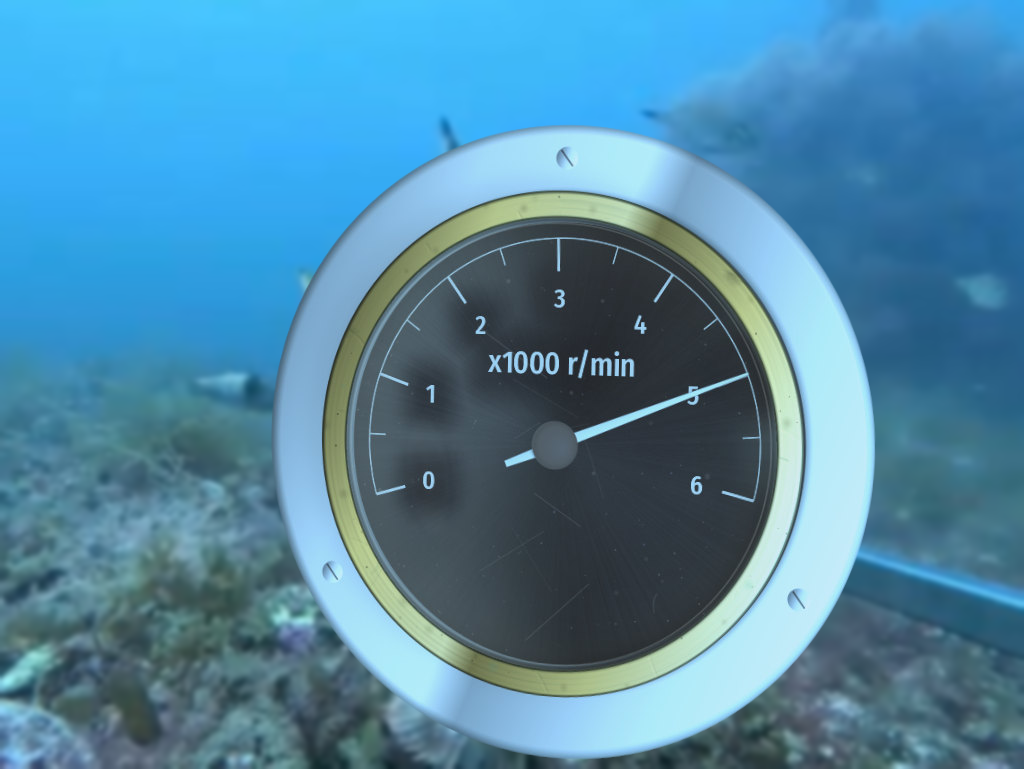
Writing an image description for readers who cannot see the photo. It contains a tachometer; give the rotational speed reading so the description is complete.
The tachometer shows 5000 rpm
